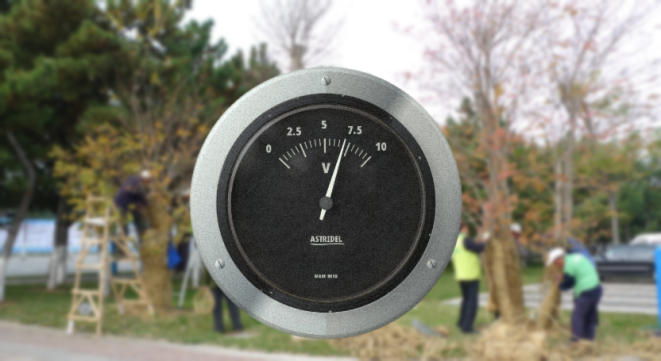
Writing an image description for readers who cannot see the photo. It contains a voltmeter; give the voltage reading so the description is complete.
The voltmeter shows 7 V
